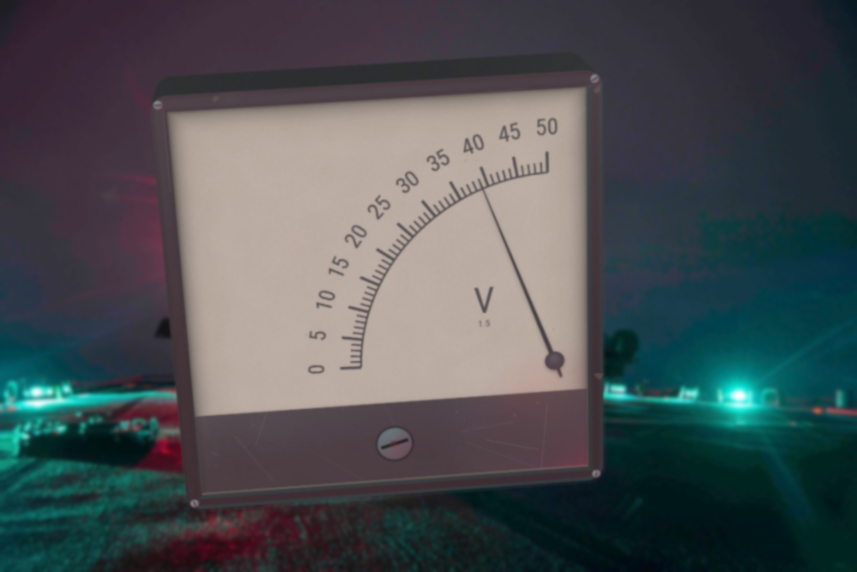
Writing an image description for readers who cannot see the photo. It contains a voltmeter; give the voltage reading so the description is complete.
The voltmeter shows 39 V
